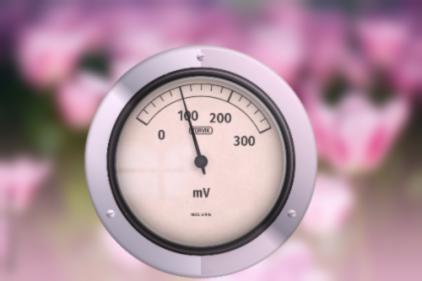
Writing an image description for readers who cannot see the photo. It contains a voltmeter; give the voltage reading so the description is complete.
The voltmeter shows 100 mV
